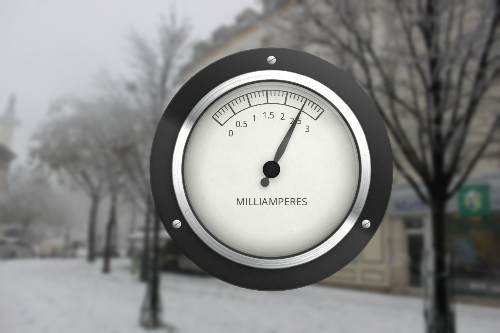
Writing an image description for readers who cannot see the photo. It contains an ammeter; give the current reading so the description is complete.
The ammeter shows 2.5 mA
